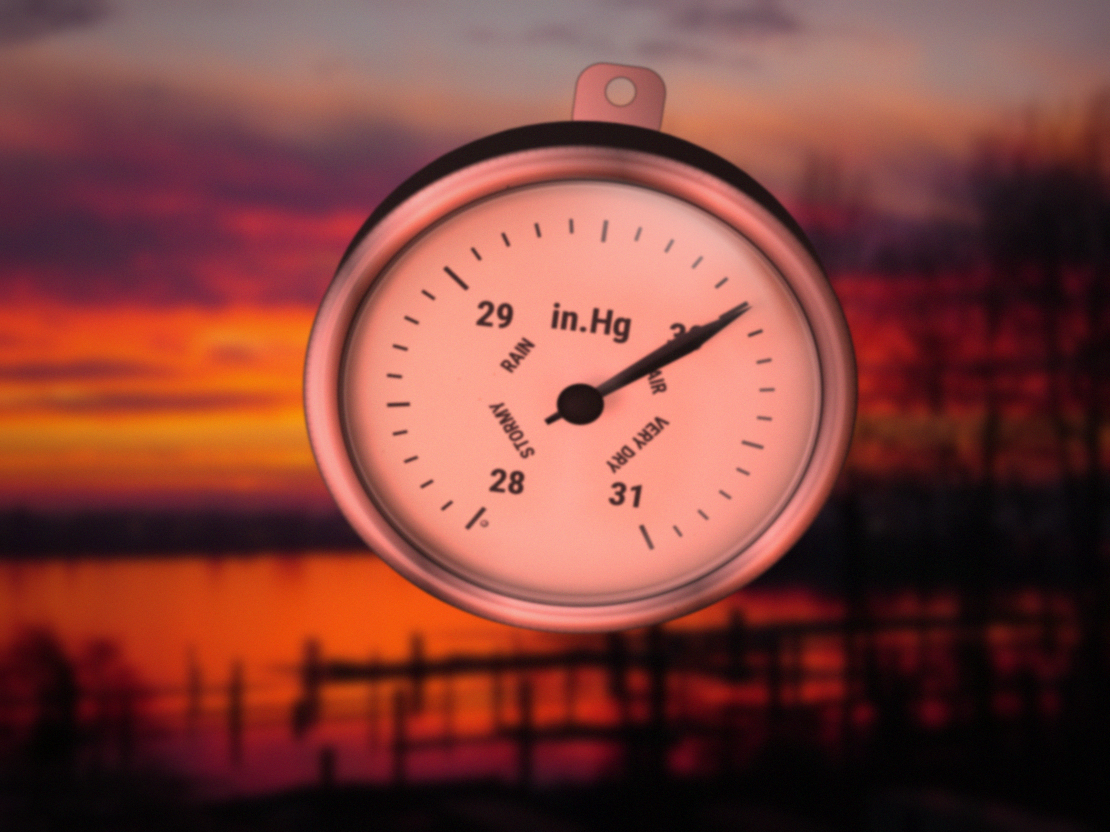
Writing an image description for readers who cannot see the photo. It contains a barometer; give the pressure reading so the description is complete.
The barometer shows 30 inHg
